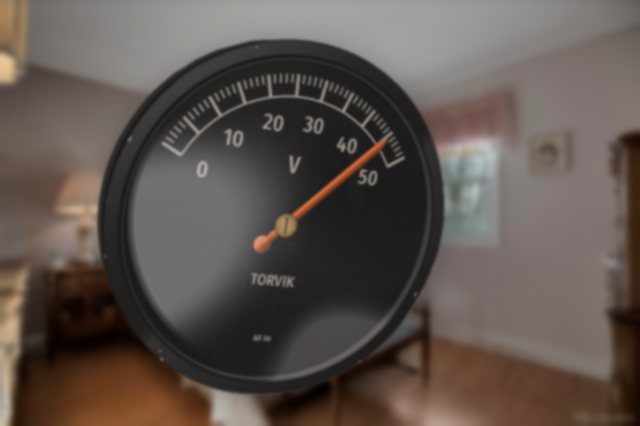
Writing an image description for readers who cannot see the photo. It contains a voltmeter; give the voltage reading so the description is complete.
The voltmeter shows 45 V
